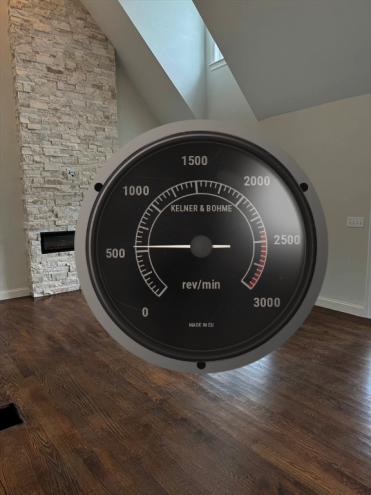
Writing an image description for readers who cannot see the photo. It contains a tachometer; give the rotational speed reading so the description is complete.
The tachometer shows 550 rpm
